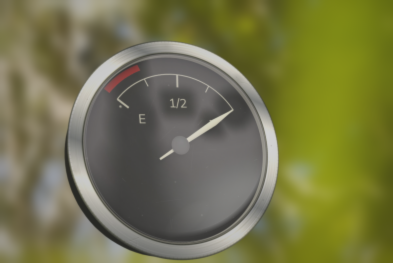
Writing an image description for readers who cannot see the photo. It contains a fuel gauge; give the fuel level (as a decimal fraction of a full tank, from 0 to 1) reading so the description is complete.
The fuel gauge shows 1
